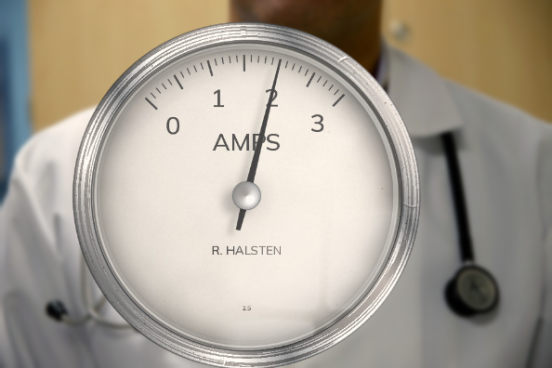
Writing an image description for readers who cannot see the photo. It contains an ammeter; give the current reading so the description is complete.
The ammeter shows 2 A
